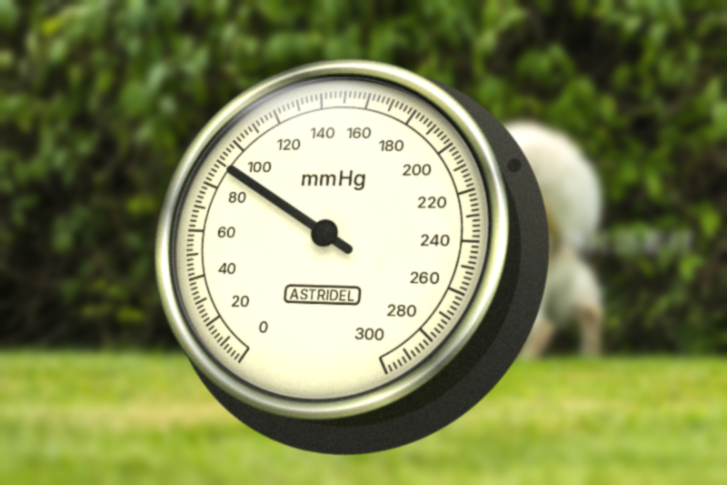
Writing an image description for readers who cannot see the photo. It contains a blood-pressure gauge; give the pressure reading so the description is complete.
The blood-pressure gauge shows 90 mmHg
